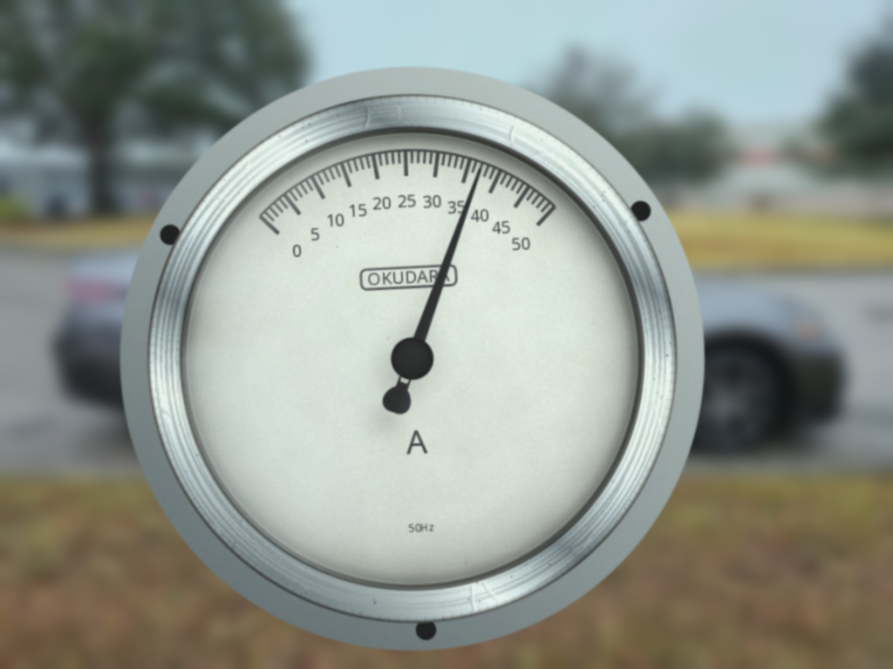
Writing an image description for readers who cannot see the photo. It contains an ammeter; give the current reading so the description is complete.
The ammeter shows 37 A
